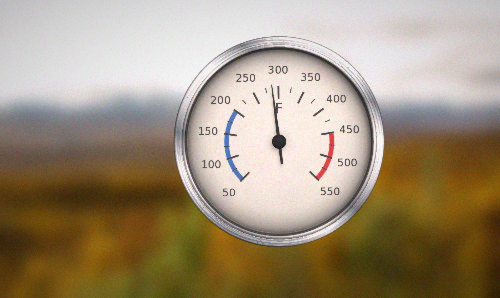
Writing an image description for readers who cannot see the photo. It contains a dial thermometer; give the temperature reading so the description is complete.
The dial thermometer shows 287.5 °F
